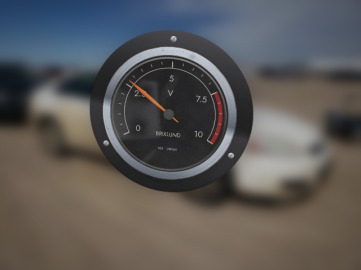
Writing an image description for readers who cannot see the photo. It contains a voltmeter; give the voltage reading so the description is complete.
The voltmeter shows 2.75 V
